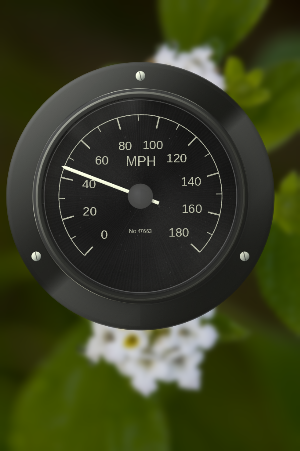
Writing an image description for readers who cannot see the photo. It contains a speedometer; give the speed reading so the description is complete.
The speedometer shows 45 mph
